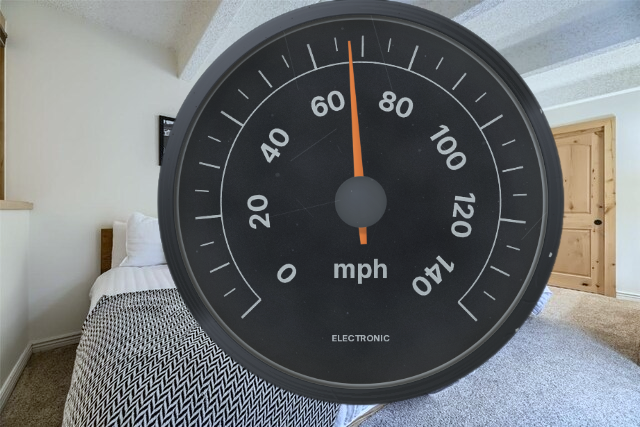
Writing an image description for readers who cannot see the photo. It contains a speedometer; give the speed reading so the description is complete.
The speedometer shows 67.5 mph
